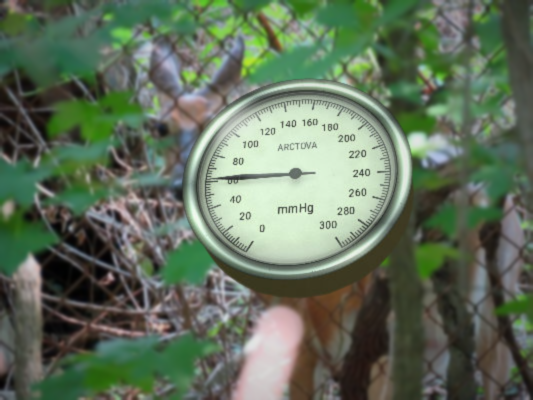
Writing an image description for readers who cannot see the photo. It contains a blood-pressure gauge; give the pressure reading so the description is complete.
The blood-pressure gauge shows 60 mmHg
